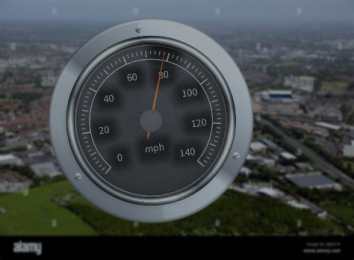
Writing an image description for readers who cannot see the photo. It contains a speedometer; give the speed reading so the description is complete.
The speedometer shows 78 mph
